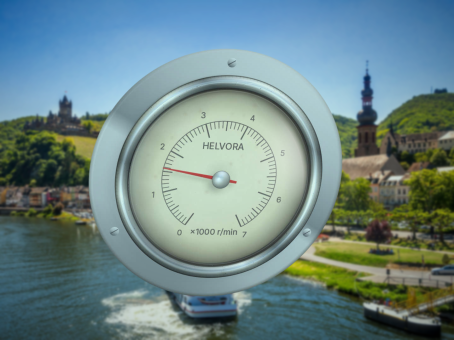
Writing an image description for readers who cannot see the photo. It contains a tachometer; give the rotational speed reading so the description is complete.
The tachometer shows 1600 rpm
